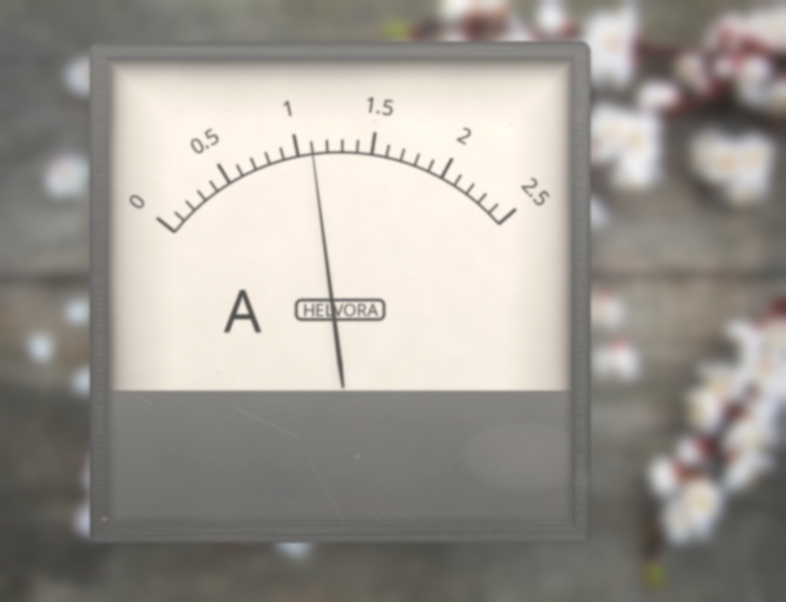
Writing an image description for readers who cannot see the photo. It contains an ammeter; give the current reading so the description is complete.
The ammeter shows 1.1 A
